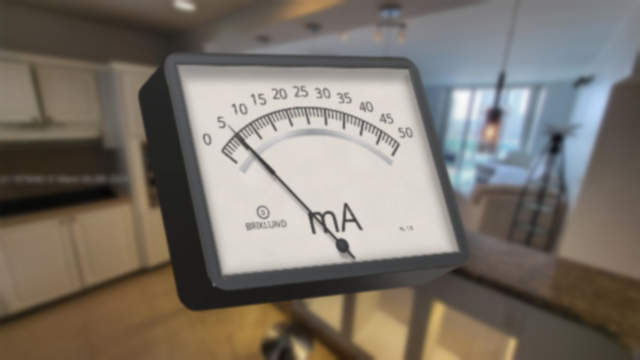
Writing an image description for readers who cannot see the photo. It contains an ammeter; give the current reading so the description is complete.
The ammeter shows 5 mA
